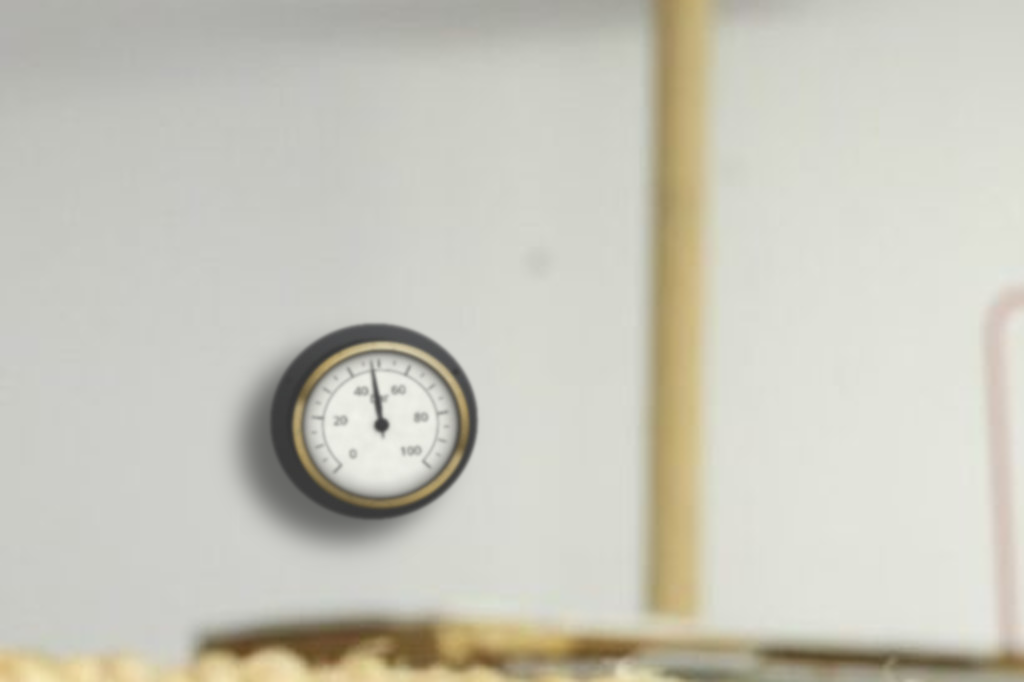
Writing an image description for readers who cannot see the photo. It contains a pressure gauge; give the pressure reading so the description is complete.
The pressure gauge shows 47.5 bar
